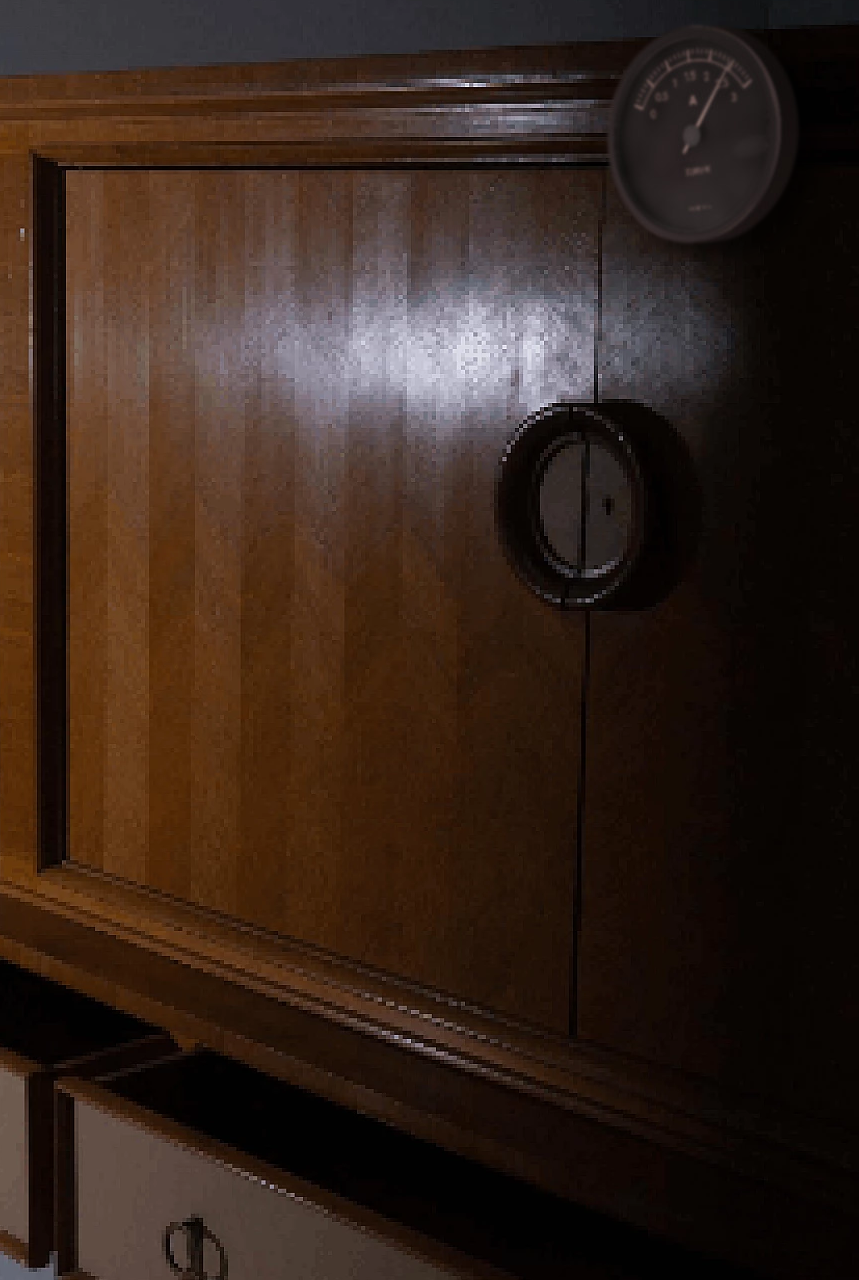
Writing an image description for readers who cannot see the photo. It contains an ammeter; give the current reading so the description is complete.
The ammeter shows 2.5 A
